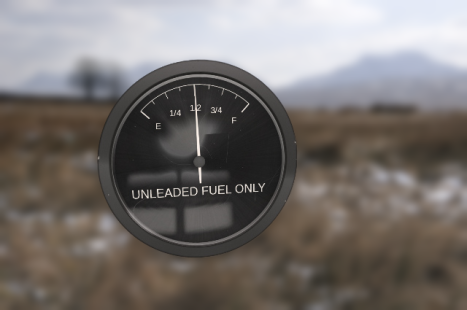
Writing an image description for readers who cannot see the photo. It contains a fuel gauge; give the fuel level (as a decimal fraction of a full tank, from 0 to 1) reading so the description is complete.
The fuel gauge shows 0.5
